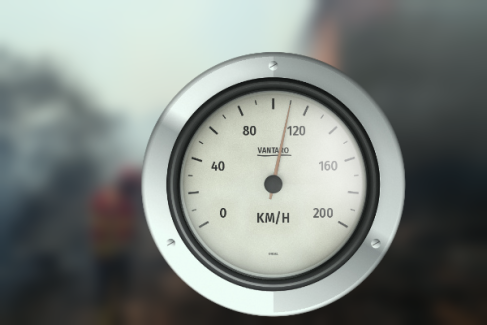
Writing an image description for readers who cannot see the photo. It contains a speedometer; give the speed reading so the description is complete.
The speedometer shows 110 km/h
